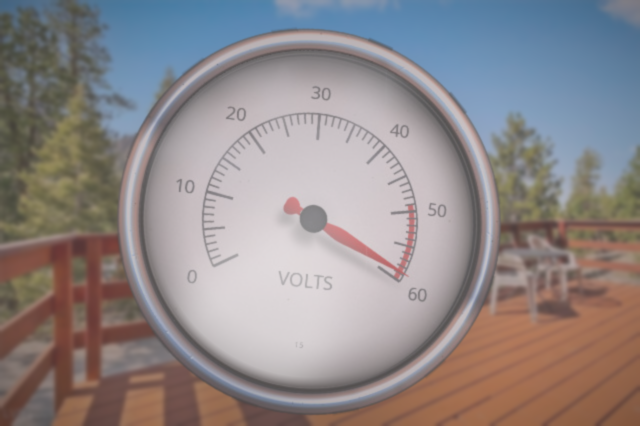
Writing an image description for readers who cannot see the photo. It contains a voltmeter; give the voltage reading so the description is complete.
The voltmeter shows 59 V
